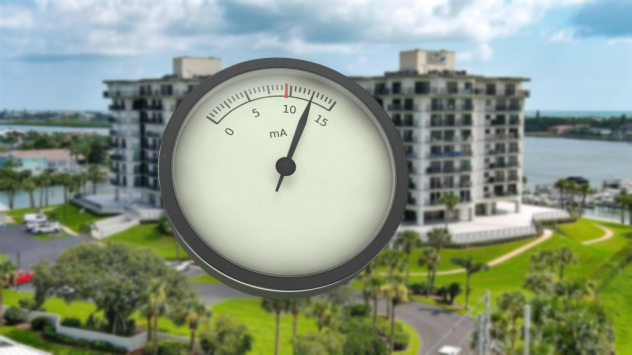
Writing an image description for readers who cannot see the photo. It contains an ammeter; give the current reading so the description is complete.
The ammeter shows 12.5 mA
